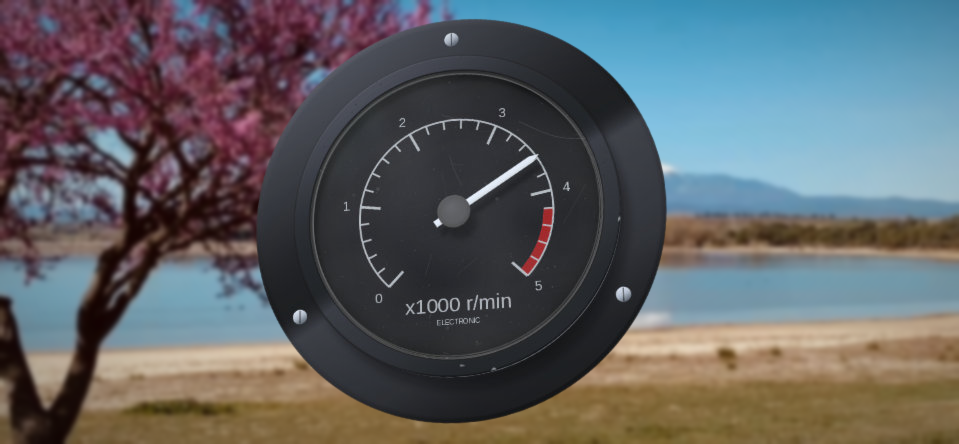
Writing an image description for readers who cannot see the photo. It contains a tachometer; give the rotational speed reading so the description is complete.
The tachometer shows 3600 rpm
